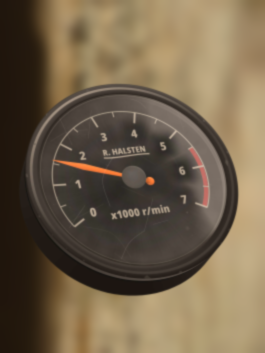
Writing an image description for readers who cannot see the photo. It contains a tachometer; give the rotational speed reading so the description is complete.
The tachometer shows 1500 rpm
